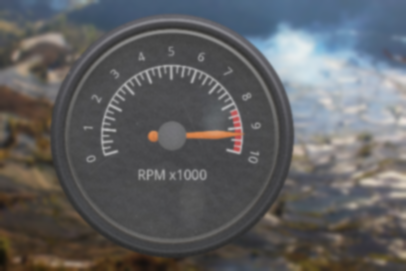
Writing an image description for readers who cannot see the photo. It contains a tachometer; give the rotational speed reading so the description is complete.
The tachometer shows 9250 rpm
